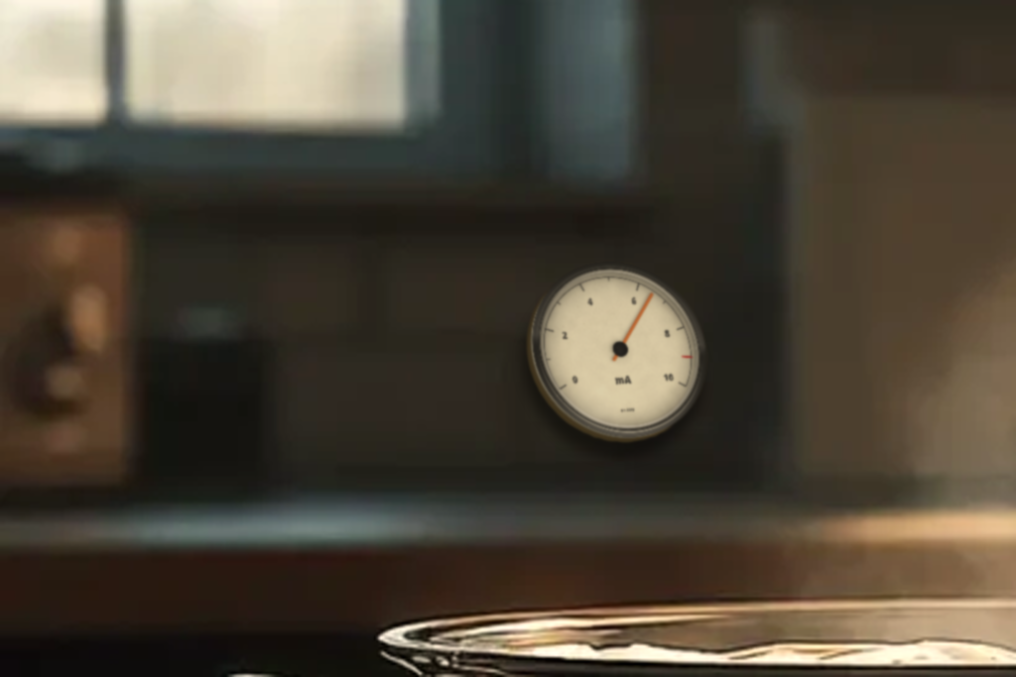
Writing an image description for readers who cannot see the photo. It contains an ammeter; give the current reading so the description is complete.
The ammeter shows 6.5 mA
